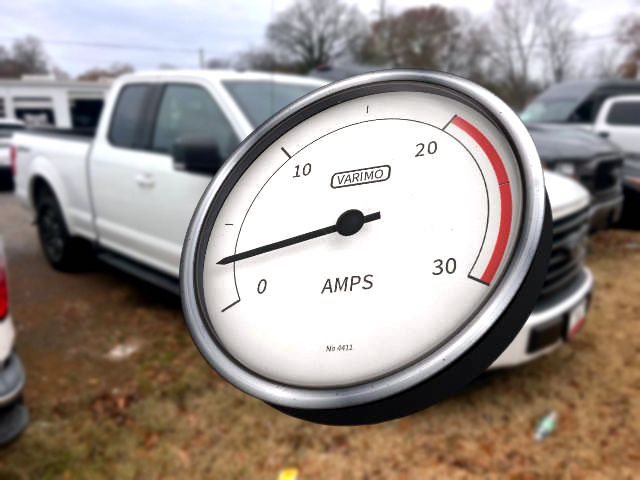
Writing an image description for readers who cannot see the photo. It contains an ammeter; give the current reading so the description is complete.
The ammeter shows 2.5 A
